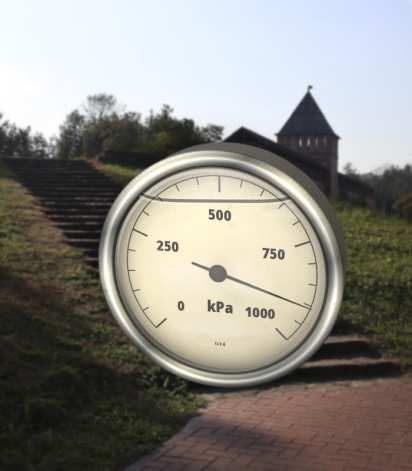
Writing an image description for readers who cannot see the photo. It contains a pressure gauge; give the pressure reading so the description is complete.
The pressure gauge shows 900 kPa
